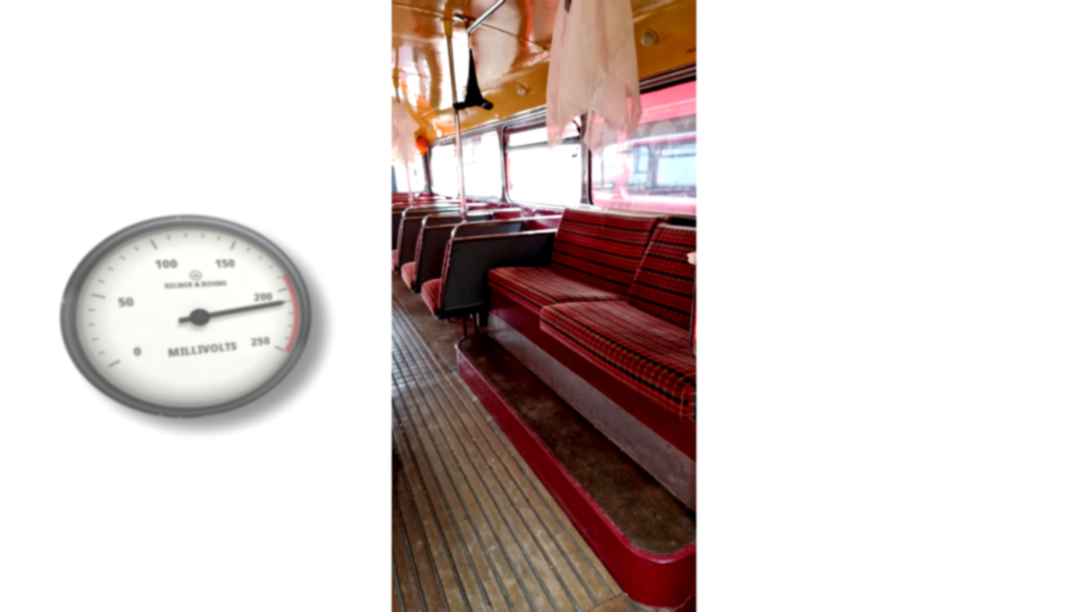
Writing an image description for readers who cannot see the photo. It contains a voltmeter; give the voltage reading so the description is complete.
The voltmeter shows 210 mV
